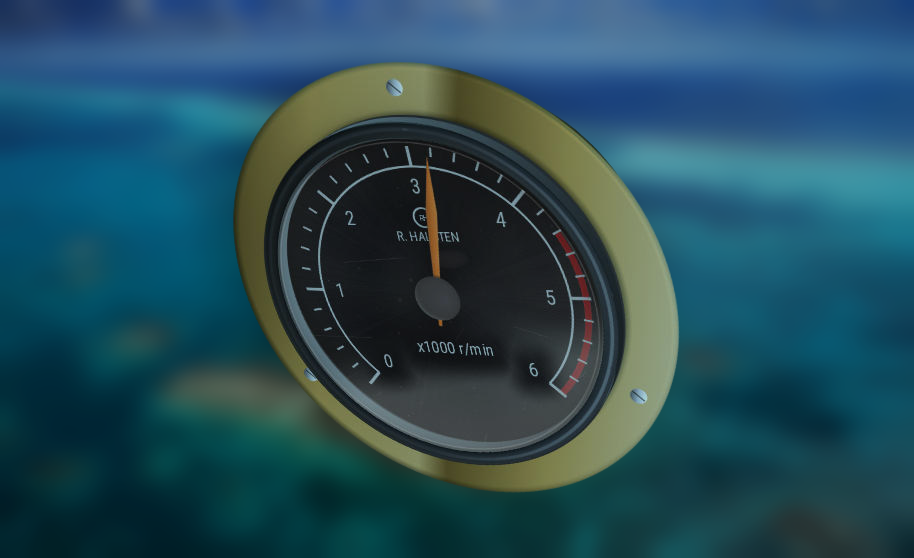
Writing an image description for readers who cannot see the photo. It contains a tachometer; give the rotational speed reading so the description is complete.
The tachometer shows 3200 rpm
